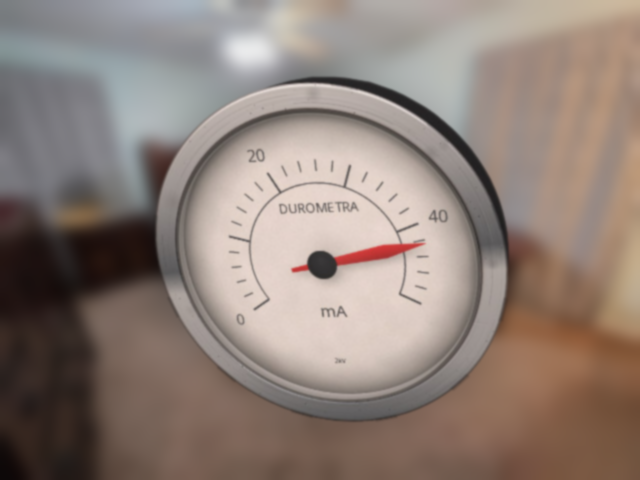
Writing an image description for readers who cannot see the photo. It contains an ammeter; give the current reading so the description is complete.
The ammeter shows 42 mA
